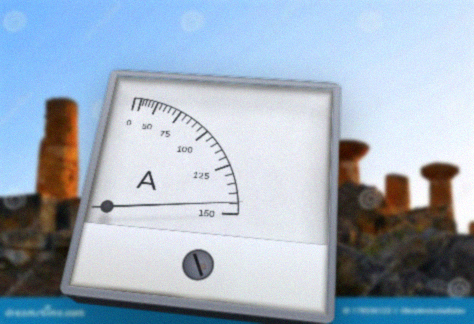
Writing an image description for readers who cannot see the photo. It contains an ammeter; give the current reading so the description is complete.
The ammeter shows 145 A
